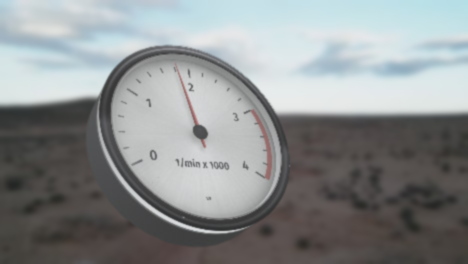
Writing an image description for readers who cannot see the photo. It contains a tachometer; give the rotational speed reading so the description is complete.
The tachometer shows 1800 rpm
